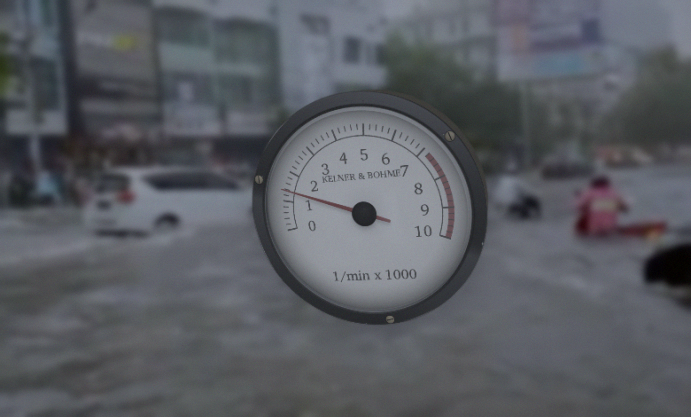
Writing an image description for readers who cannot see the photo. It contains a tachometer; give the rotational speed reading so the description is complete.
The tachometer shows 1400 rpm
